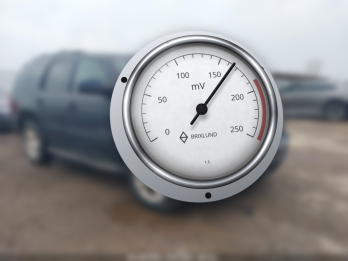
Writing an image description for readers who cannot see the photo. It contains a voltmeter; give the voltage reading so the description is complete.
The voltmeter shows 165 mV
